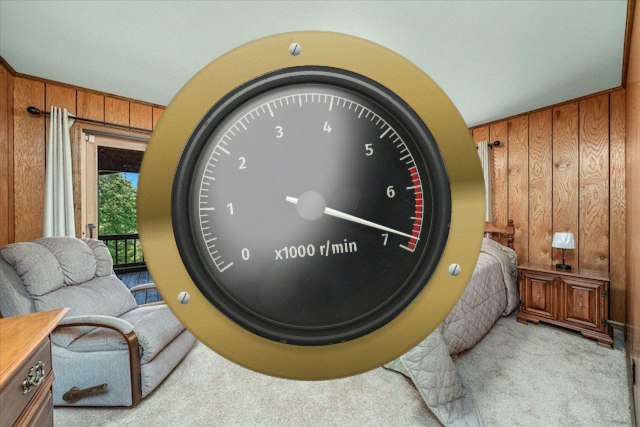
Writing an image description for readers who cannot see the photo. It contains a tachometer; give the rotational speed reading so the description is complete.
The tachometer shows 6800 rpm
